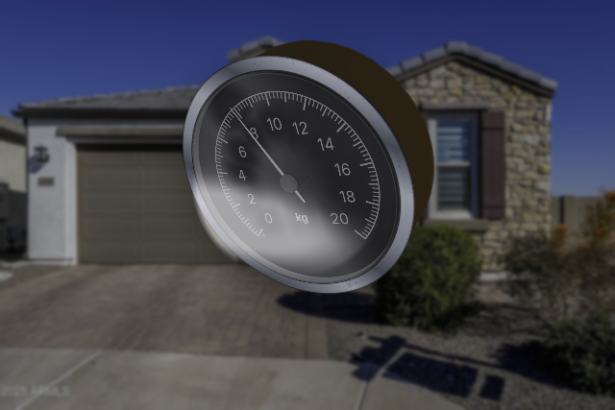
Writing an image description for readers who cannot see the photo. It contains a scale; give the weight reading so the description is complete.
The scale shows 8 kg
